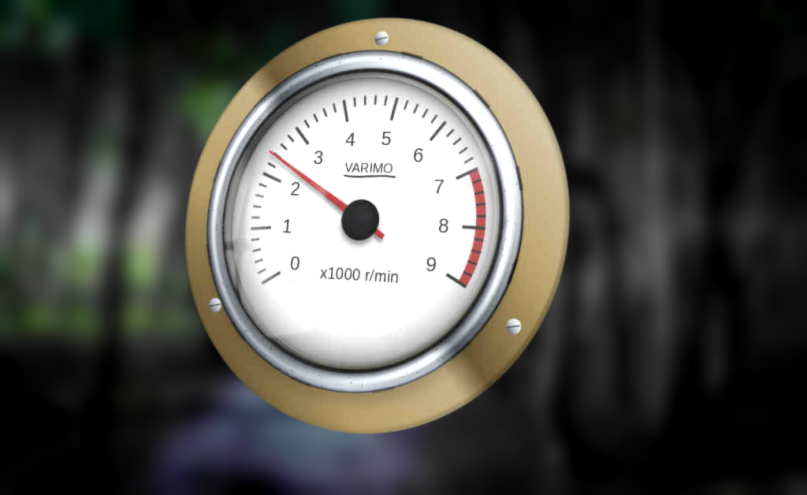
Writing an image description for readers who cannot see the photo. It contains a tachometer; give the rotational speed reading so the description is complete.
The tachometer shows 2400 rpm
